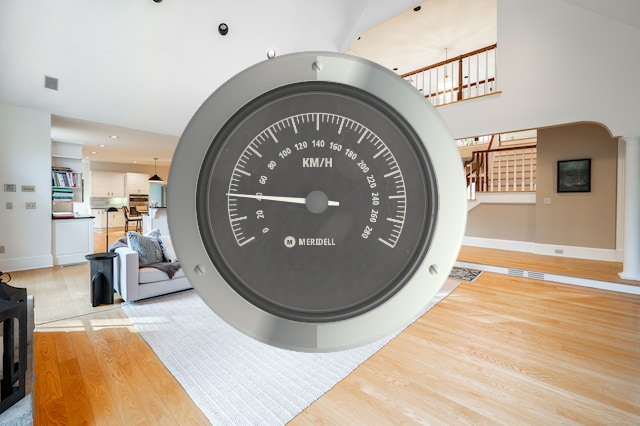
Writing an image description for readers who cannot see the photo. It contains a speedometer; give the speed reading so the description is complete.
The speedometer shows 40 km/h
